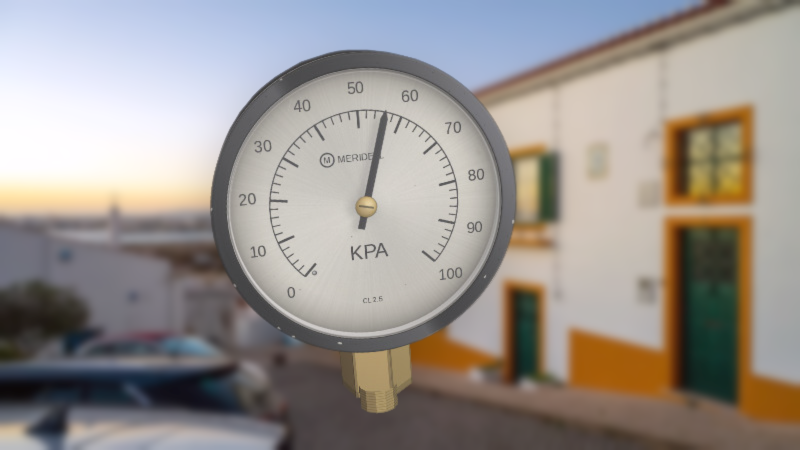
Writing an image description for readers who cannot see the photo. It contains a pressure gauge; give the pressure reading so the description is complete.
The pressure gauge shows 56 kPa
